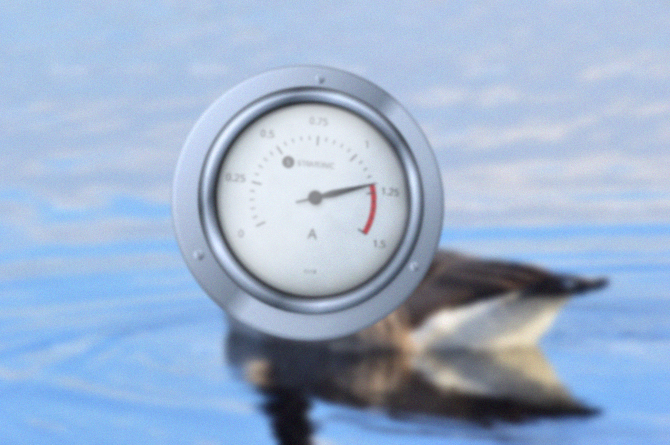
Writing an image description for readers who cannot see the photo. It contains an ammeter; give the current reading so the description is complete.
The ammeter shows 1.2 A
